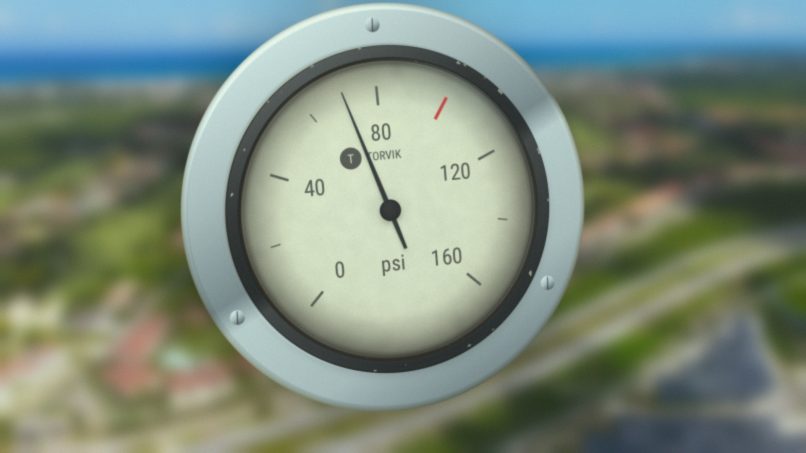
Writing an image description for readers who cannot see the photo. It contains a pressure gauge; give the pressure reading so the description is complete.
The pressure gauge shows 70 psi
